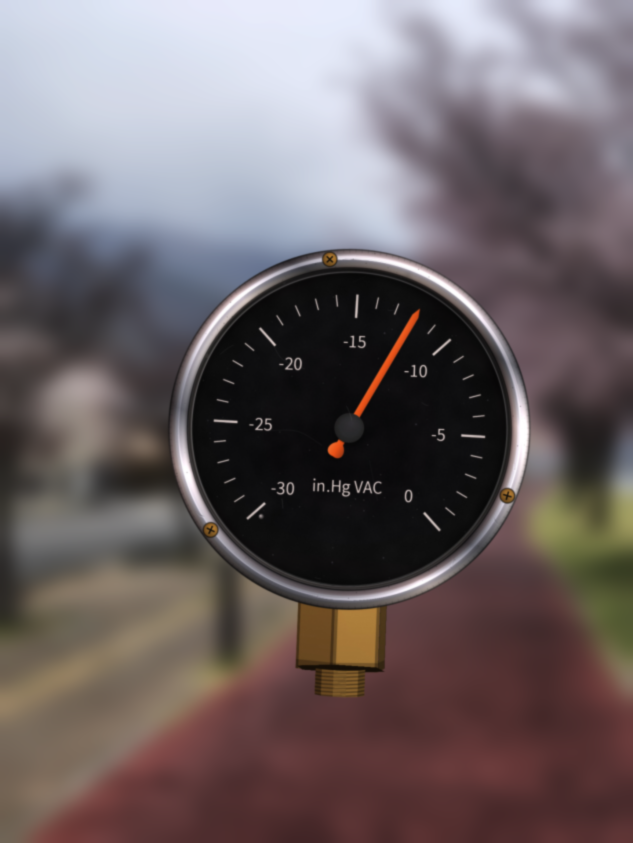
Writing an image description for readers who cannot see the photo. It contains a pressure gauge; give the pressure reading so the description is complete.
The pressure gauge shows -12 inHg
